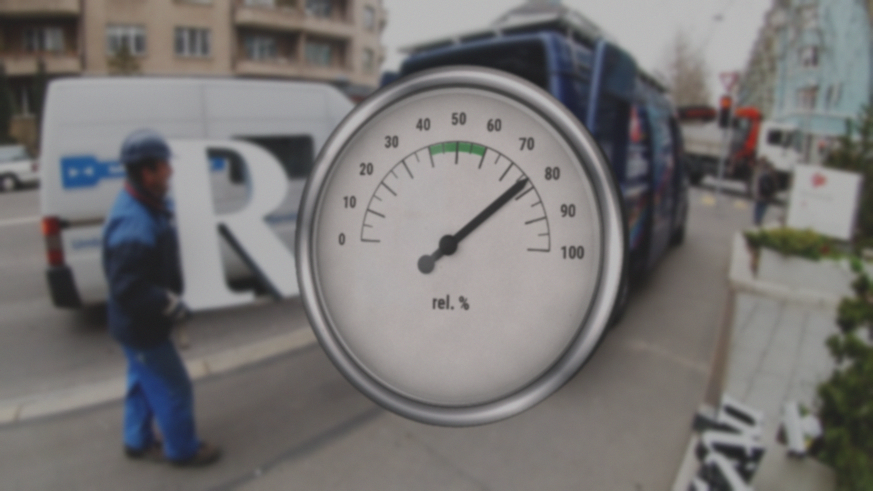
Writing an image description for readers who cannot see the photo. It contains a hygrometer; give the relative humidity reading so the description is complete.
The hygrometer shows 77.5 %
